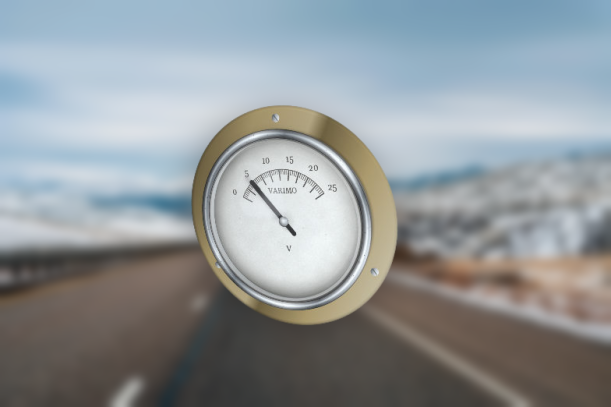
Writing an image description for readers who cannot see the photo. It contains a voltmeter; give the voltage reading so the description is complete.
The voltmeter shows 5 V
